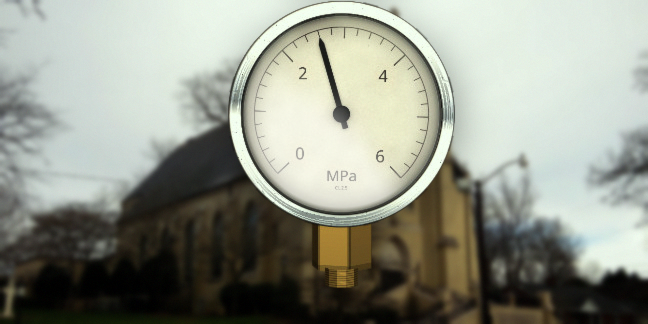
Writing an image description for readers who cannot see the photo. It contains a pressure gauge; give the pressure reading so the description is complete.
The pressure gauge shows 2.6 MPa
